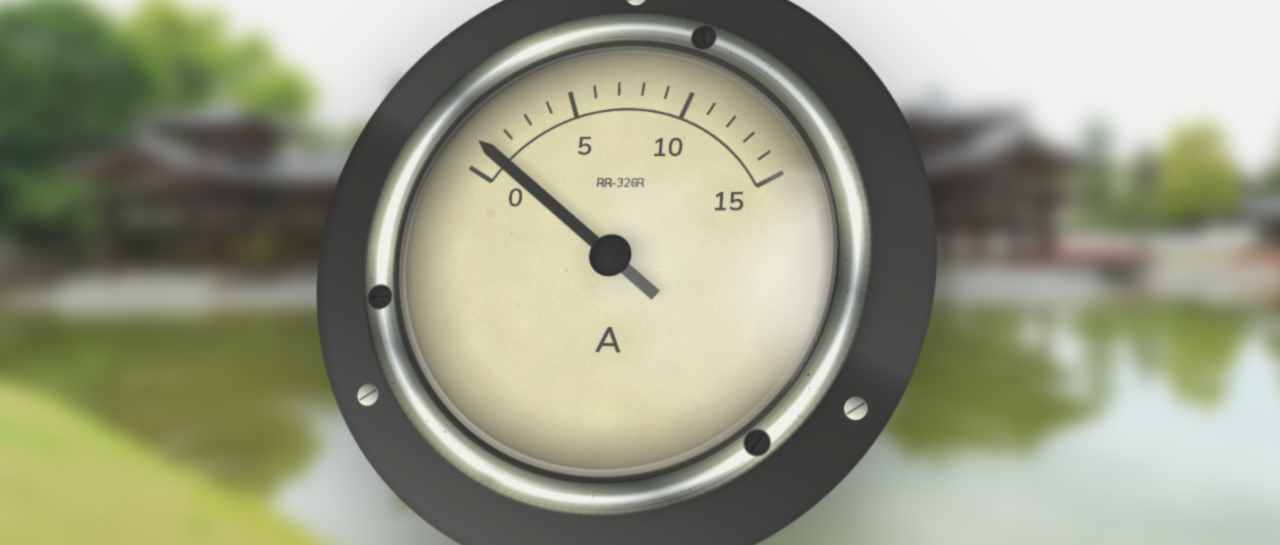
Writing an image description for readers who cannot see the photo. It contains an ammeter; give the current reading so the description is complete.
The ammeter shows 1 A
